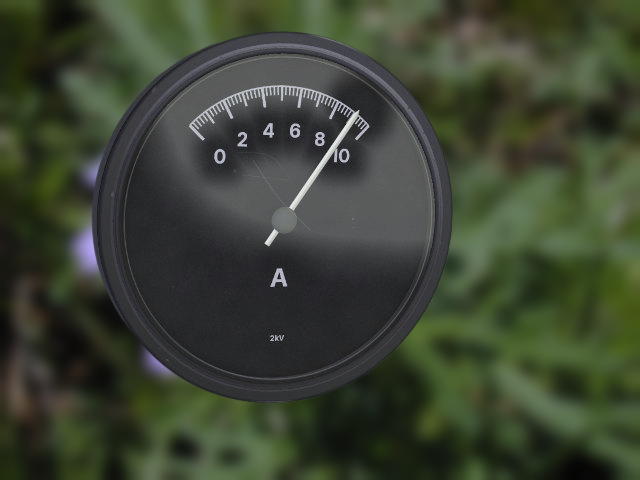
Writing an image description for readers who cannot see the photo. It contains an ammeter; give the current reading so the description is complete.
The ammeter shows 9 A
